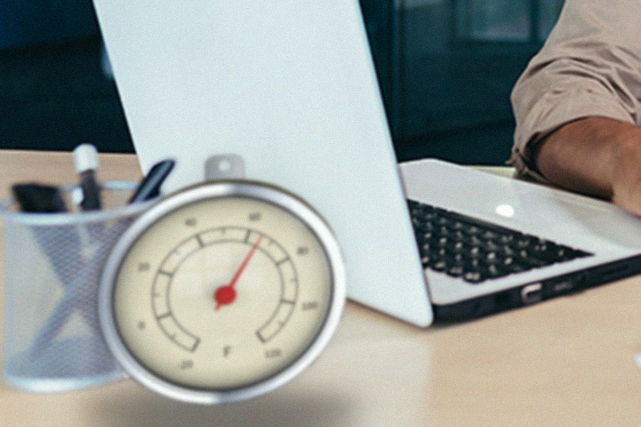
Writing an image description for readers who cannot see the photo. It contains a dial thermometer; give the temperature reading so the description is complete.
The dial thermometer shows 65 °F
